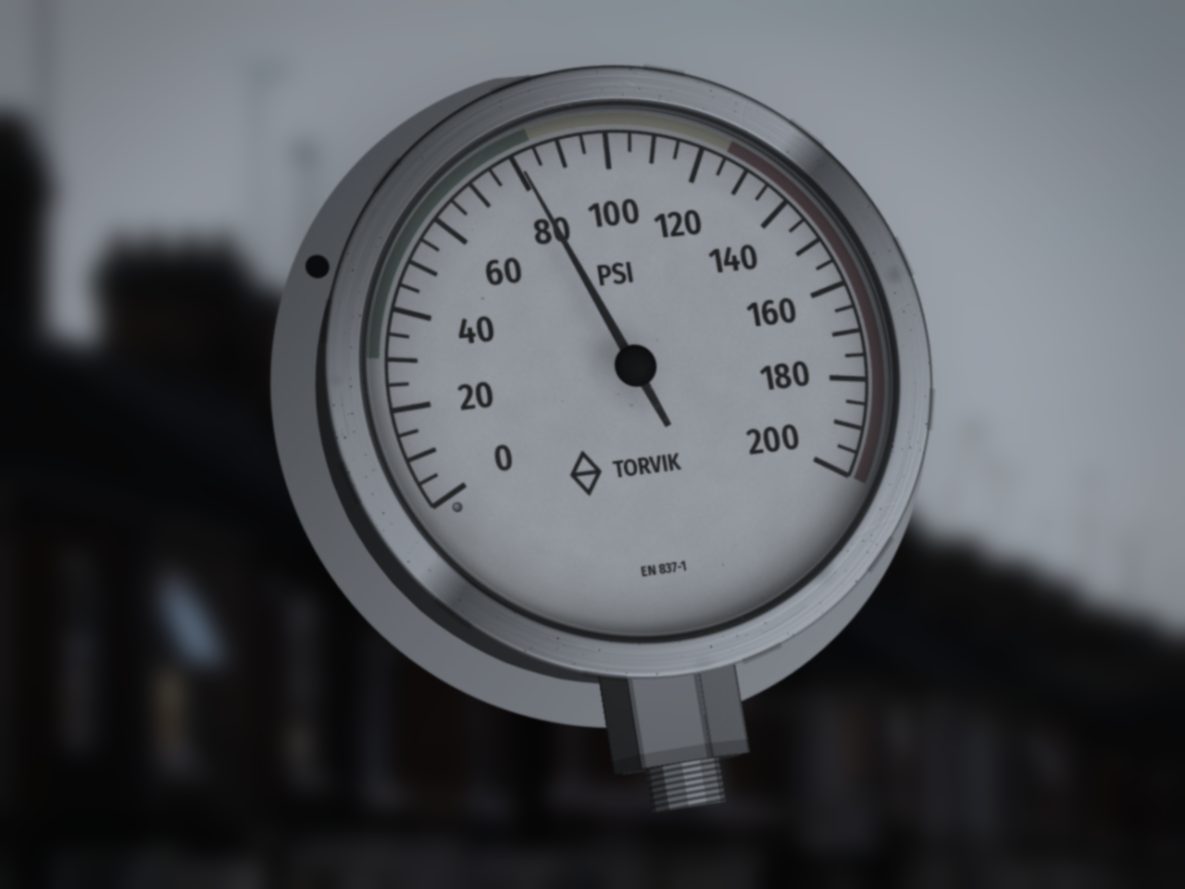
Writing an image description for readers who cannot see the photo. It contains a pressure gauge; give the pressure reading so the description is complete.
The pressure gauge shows 80 psi
